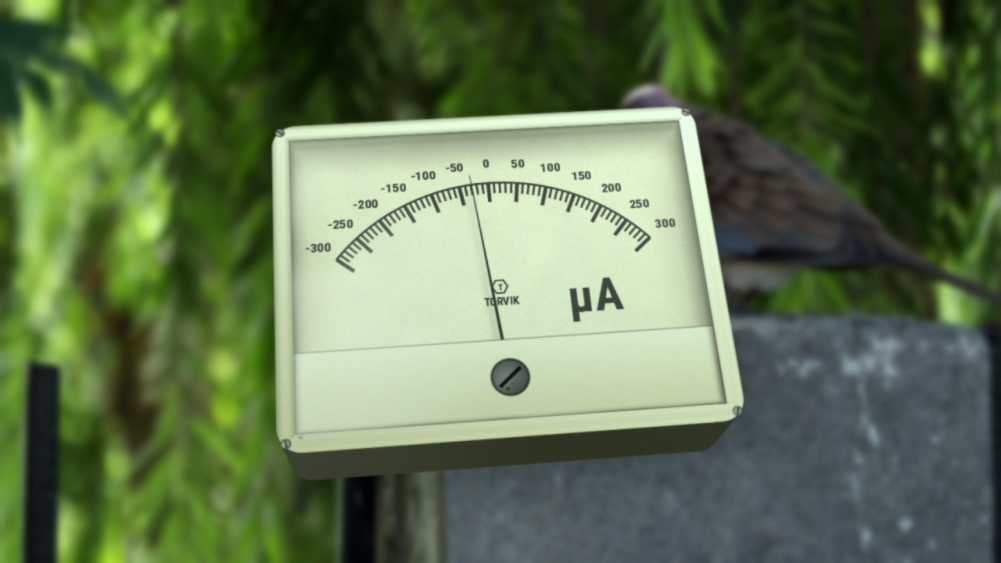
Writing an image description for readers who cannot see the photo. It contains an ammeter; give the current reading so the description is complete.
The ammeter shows -30 µA
